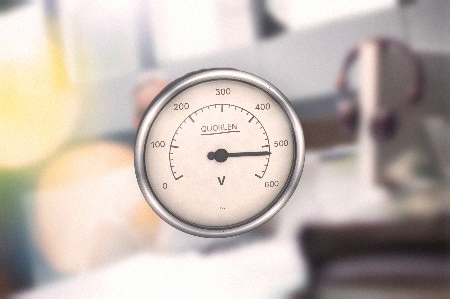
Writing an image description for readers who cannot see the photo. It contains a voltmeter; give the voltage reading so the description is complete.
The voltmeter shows 520 V
